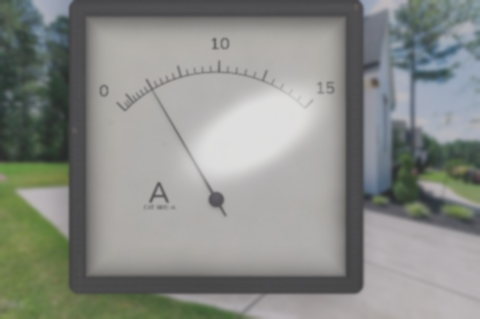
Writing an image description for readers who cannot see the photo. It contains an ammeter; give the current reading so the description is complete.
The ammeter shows 5 A
